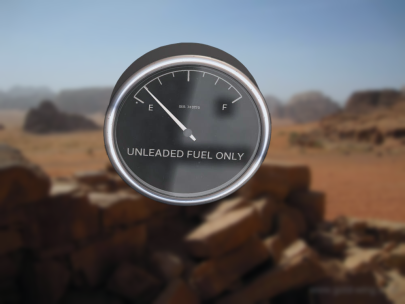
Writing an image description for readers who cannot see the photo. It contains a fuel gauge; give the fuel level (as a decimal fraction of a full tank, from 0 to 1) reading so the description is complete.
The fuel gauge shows 0.125
